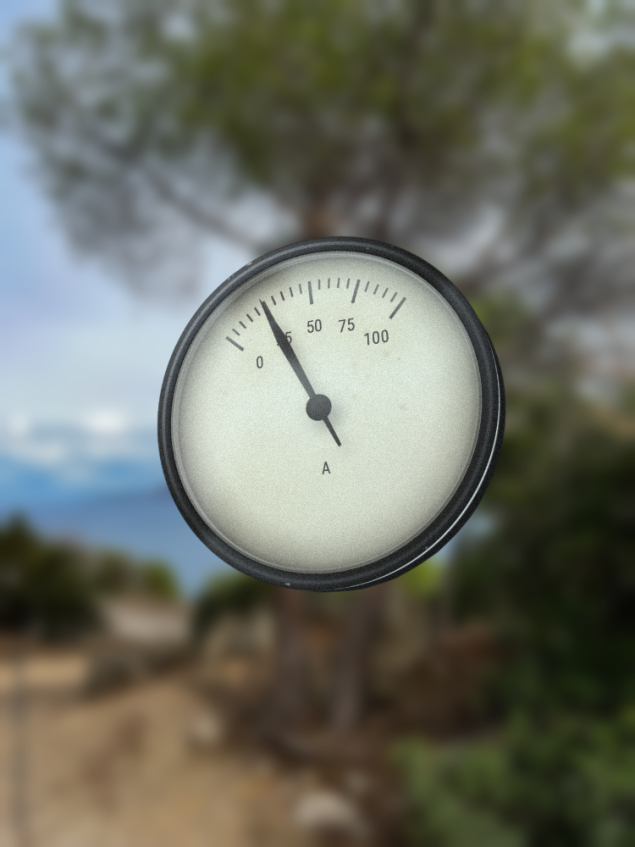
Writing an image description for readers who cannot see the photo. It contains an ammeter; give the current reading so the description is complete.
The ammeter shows 25 A
